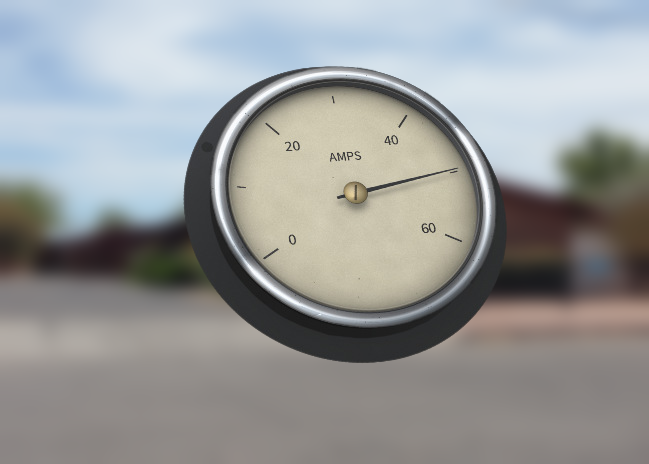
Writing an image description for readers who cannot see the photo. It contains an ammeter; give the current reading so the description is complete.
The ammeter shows 50 A
